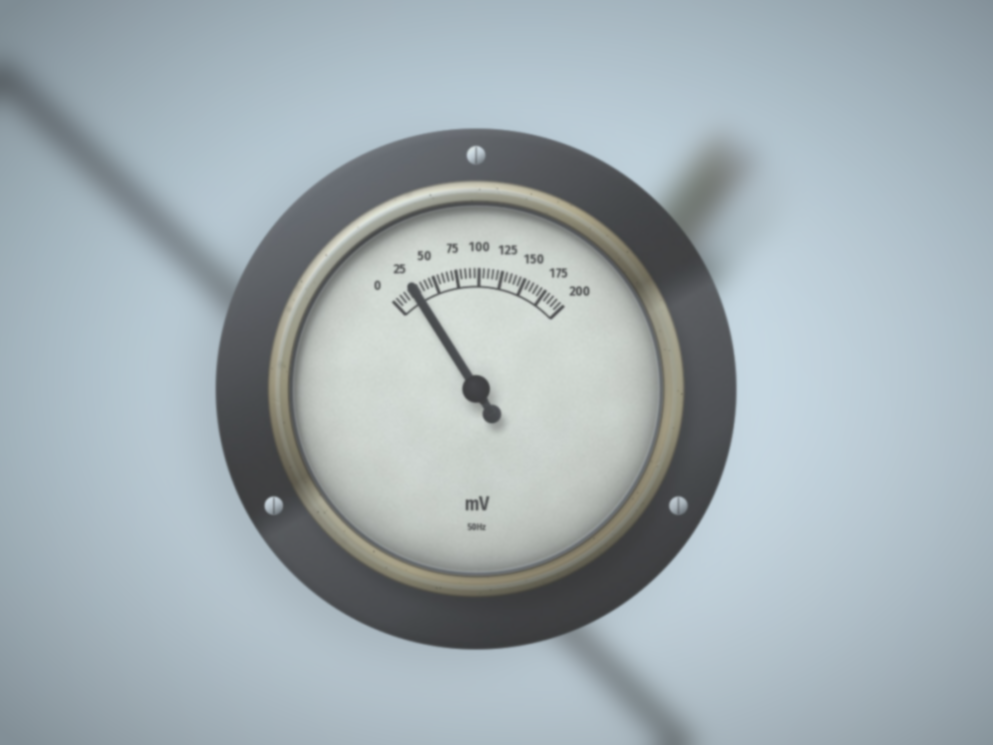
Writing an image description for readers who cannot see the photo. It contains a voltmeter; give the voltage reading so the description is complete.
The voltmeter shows 25 mV
